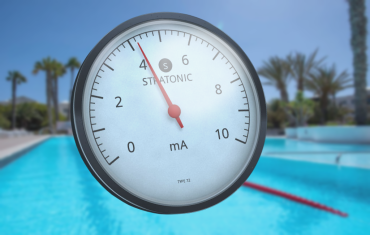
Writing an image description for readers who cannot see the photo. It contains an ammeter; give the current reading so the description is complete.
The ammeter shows 4.2 mA
